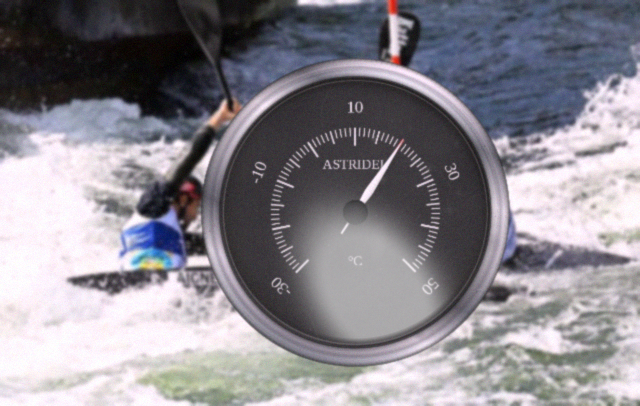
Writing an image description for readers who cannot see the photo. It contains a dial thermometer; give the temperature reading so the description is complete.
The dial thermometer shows 20 °C
